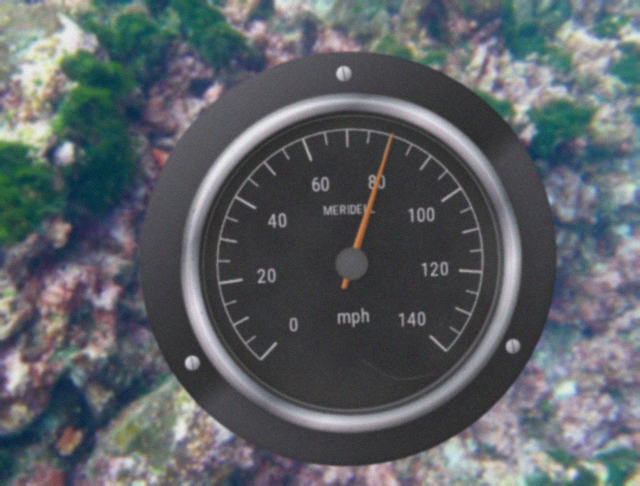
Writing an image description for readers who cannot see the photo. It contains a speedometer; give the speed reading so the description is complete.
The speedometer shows 80 mph
